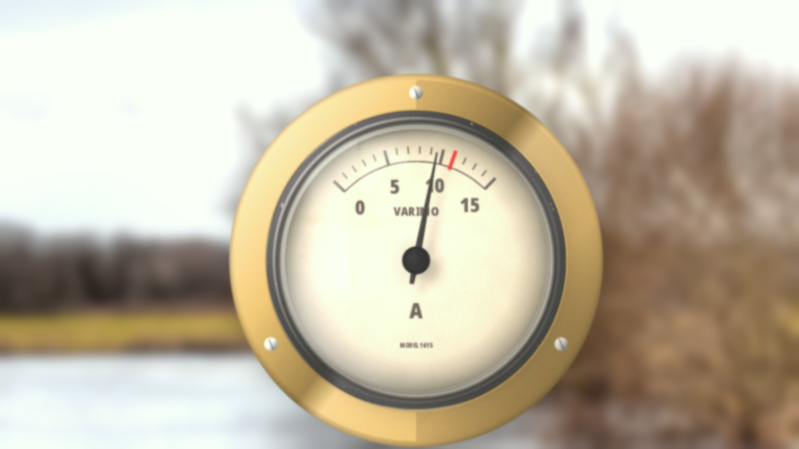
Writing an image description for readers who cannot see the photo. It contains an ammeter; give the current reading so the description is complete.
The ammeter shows 9.5 A
